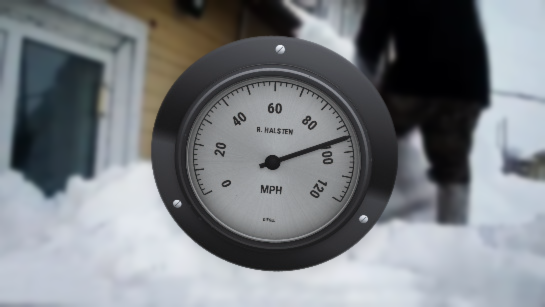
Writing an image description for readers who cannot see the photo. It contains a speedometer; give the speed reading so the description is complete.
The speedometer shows 94 mph
